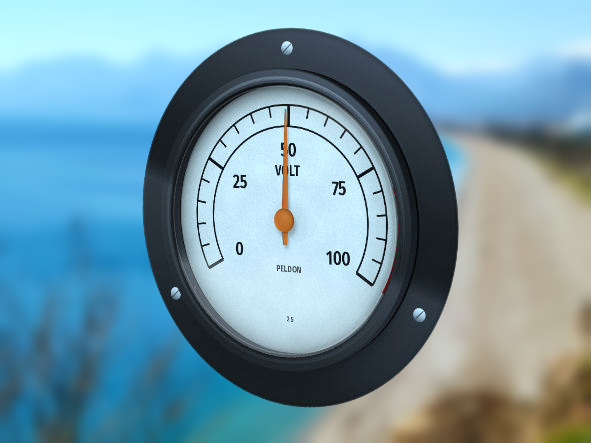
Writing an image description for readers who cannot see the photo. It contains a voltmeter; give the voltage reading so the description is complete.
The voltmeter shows 50 V
